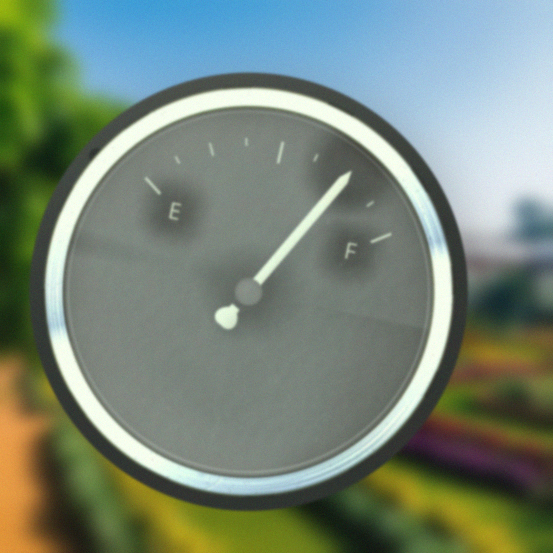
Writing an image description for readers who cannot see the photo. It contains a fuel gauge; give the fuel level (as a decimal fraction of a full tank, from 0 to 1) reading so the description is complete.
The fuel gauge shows 0.75
